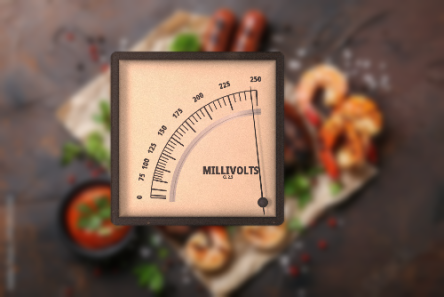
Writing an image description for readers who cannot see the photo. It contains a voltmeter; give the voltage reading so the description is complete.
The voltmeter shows 245 mV
